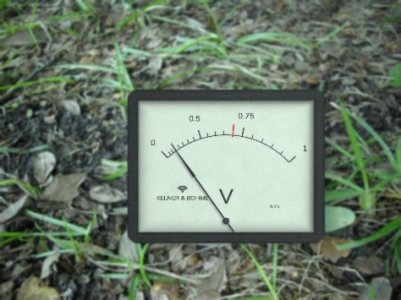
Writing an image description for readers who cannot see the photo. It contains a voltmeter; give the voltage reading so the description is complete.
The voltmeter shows 0.25 V
